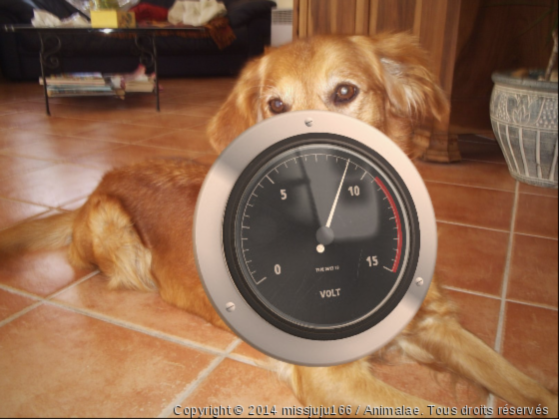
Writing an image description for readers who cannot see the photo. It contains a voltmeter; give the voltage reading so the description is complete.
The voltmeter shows 9 V
